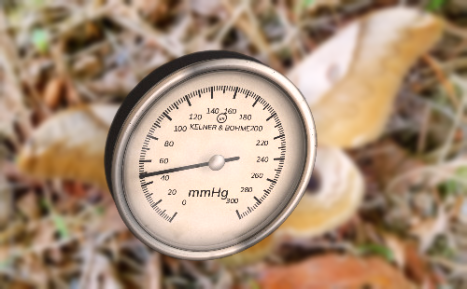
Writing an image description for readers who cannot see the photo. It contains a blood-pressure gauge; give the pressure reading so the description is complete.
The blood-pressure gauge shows 50 mmHg
